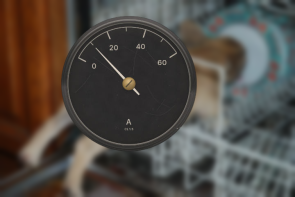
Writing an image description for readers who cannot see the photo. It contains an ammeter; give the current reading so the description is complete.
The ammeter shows 10 A
